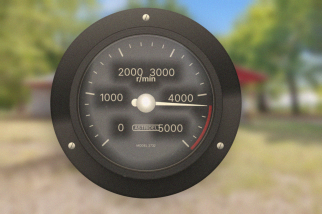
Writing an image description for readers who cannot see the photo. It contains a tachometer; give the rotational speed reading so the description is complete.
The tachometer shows 4200 rpm
